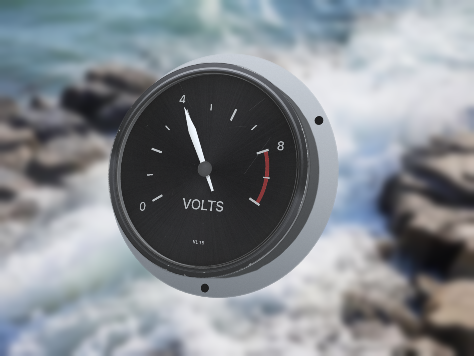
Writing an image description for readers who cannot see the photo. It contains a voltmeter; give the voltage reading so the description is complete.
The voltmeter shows 4 V
